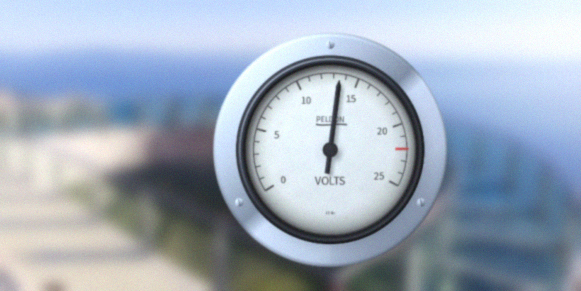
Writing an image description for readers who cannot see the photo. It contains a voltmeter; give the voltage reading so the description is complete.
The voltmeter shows 13.5 V
